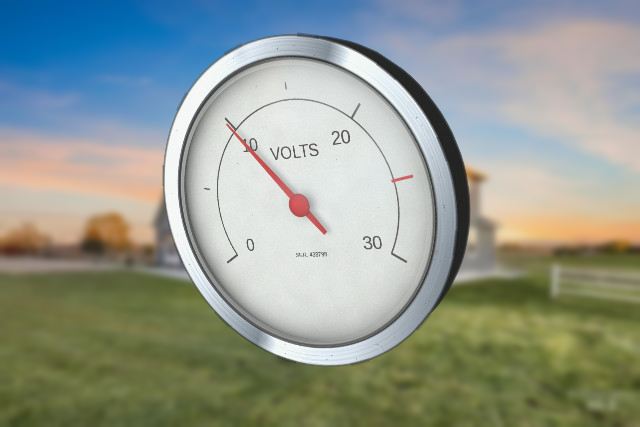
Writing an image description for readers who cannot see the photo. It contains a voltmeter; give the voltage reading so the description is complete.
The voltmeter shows 10 V
